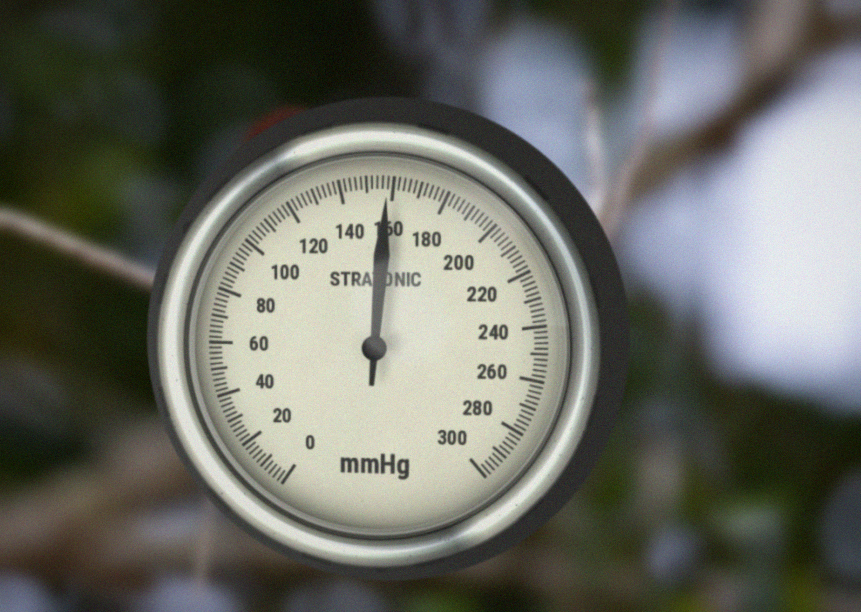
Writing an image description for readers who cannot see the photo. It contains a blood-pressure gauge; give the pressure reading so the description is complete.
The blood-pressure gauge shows 158 mmHg
